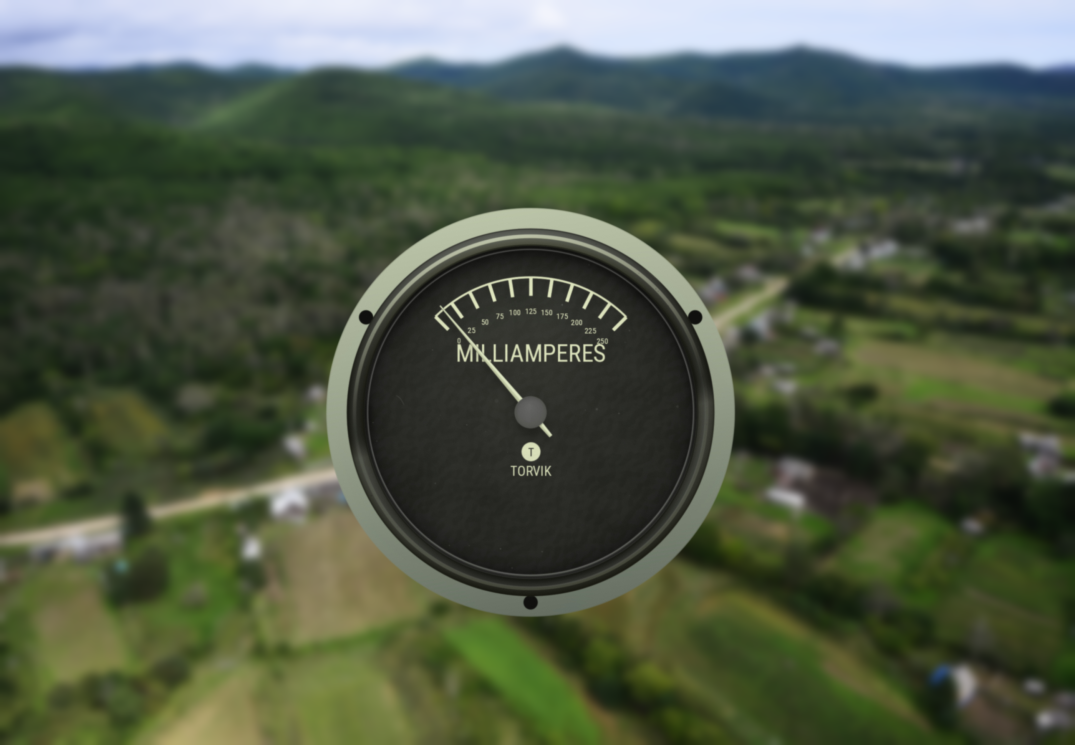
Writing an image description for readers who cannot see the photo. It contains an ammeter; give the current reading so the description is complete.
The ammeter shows 12.5 mA
